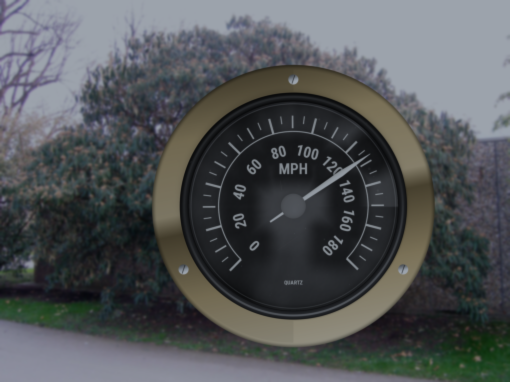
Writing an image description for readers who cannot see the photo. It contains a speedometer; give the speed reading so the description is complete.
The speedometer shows 127.5 mph
